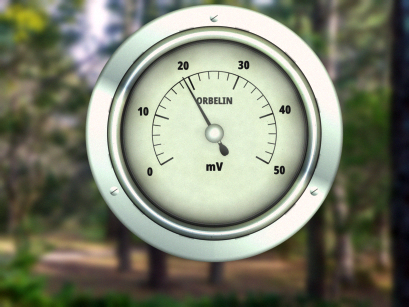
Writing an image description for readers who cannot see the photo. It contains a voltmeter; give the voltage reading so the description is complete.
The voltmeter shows 19 mV
